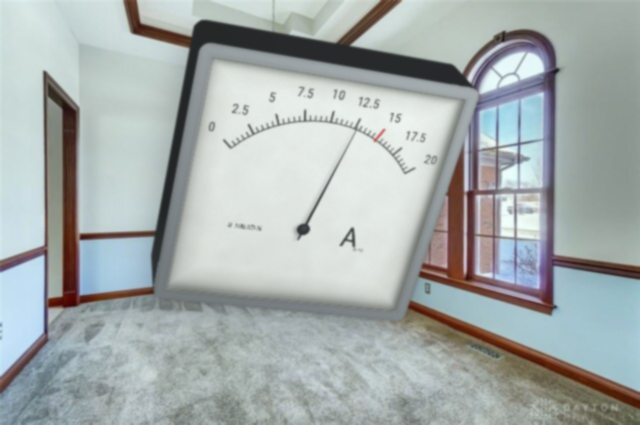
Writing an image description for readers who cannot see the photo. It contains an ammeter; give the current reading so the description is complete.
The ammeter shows 12.5 A
